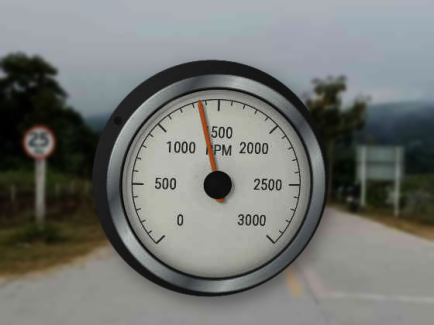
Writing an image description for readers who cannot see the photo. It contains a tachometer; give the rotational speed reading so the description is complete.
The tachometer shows 1350 rpm
